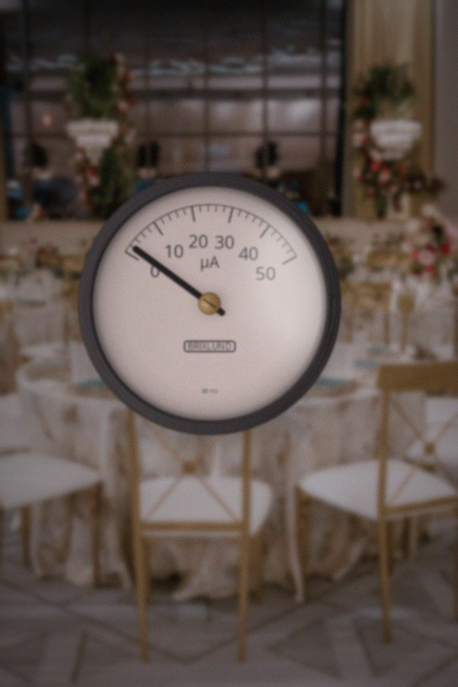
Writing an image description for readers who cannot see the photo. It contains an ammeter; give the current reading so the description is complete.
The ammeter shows 2 µA
